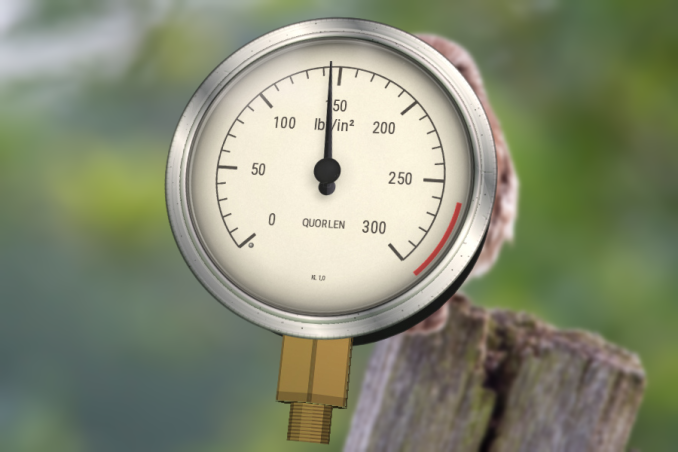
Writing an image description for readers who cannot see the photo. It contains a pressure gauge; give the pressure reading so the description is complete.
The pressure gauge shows 145 psi
